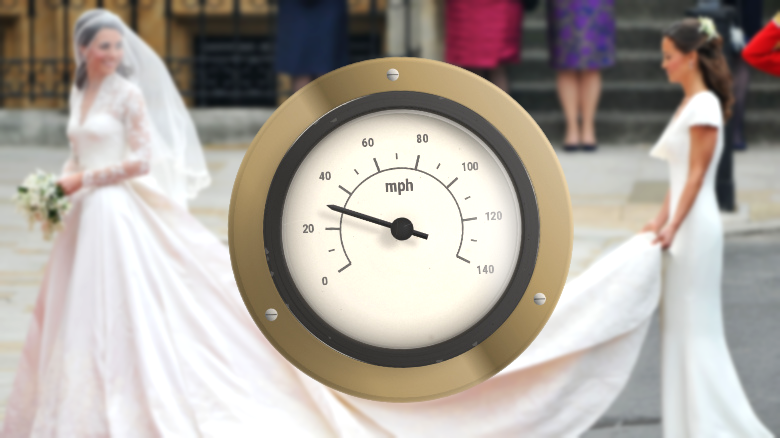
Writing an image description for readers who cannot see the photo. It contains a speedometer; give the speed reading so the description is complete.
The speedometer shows 30 mph
